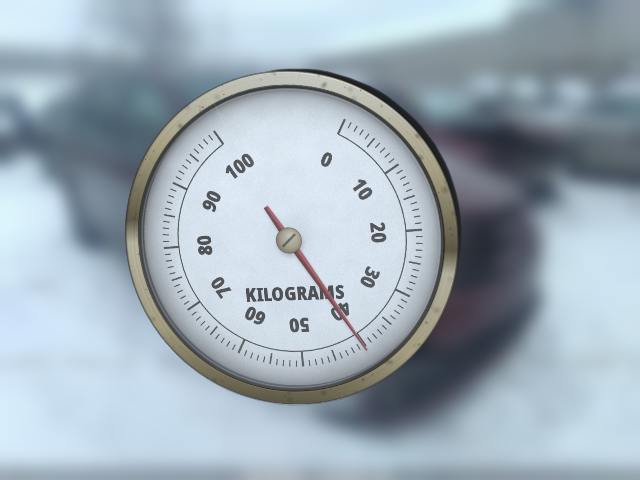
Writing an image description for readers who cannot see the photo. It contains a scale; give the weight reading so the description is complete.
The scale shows 40 kg
